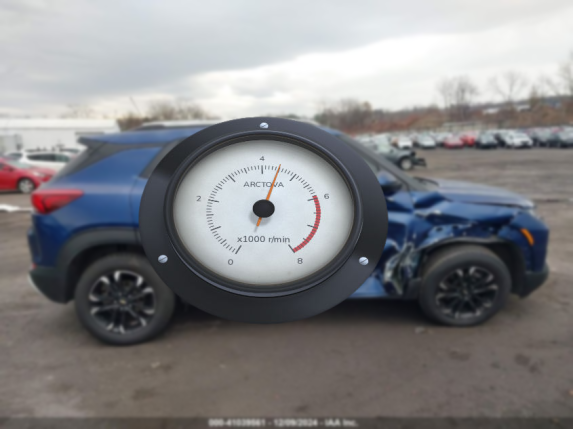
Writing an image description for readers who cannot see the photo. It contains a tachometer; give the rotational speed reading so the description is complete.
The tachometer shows 4500 rpm
